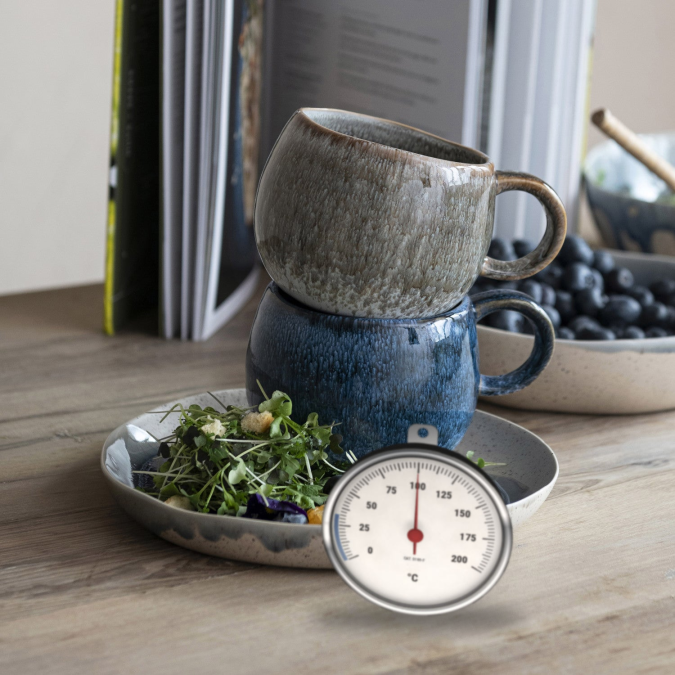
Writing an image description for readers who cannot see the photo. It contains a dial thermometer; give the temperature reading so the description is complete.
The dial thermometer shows 100 °C
